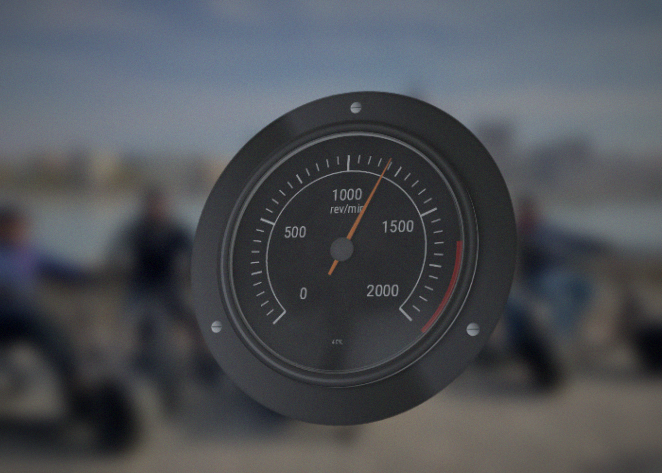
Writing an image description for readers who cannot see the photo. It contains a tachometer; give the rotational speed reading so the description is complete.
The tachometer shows 1200 rpm
